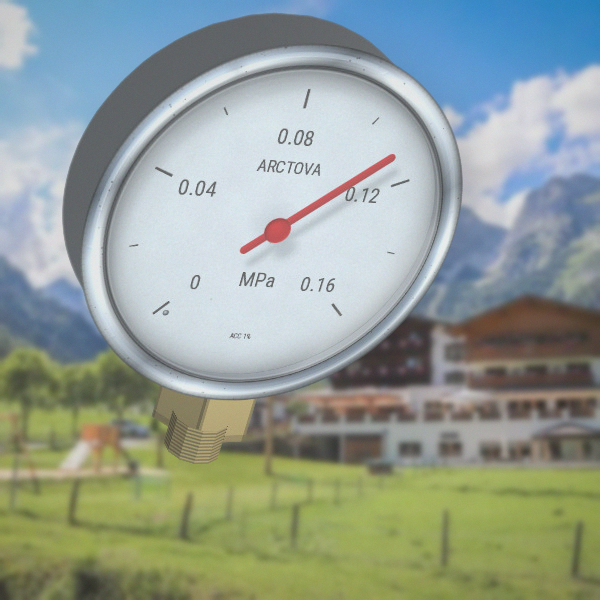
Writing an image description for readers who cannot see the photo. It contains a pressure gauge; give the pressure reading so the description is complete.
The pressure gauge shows 0.11 MPa
